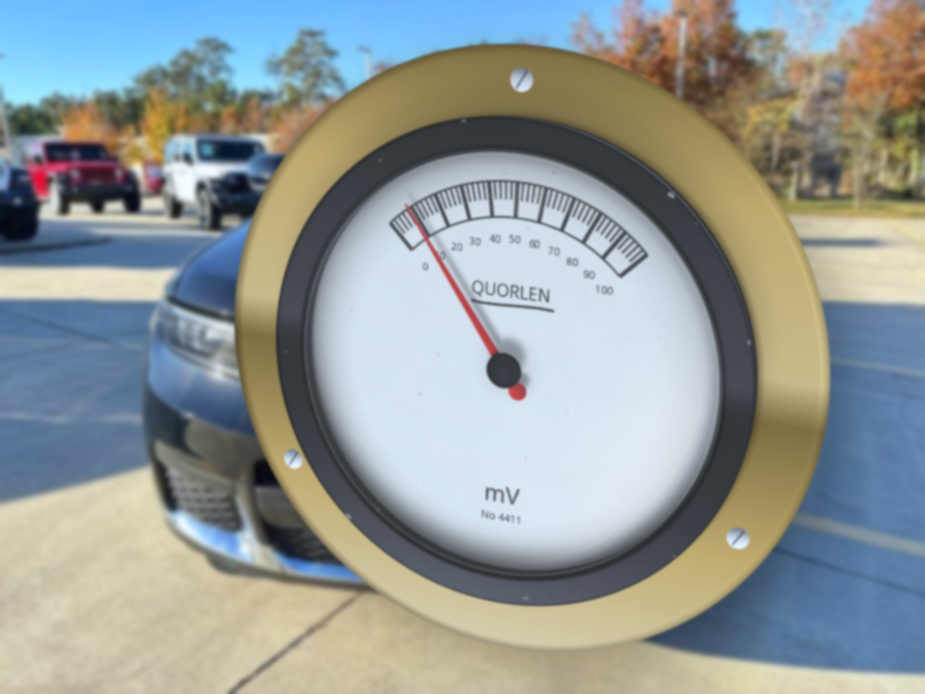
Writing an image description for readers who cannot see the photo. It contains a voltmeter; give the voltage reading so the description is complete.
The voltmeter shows 10 mV
